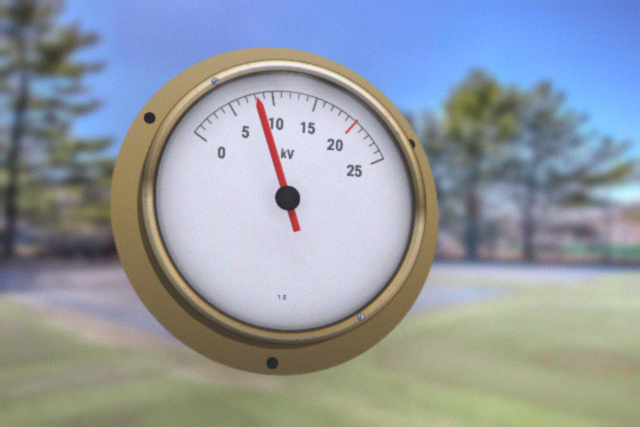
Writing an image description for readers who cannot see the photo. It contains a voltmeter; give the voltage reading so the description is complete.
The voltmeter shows 8 kV
